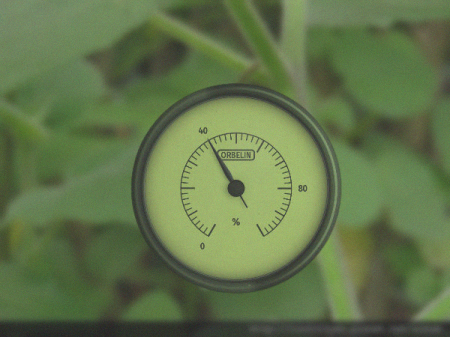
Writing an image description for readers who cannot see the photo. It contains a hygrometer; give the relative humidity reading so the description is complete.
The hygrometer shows 40 %
